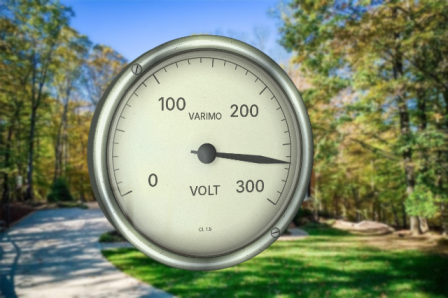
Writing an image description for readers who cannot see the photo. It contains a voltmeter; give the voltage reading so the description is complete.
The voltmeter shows 265 V
